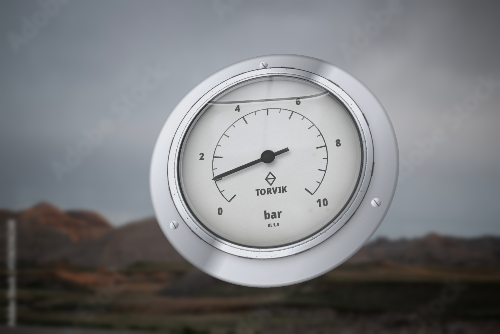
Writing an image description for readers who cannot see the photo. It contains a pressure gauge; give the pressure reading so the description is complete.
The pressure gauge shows 1 bar
